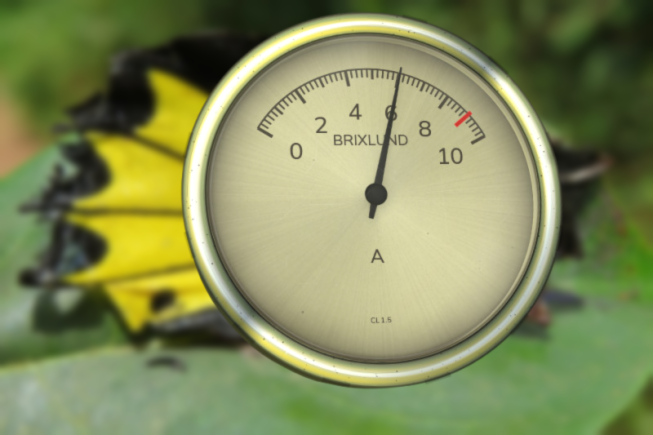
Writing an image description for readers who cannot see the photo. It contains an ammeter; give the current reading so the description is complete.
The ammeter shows 6 A
